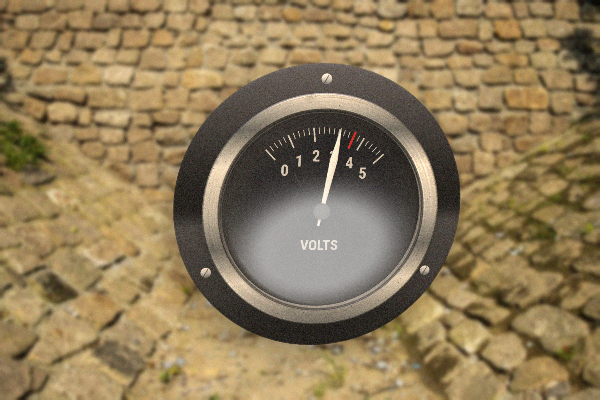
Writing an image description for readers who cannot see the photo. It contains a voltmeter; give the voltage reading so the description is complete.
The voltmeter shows 3 V
